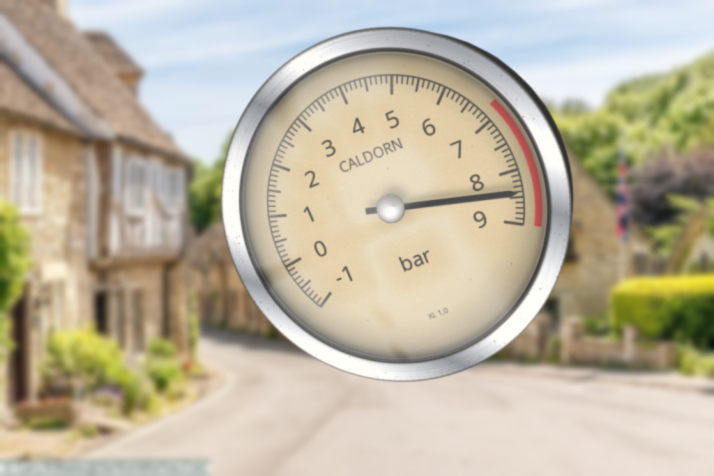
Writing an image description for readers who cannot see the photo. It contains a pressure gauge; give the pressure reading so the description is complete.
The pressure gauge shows 8.4 bar
